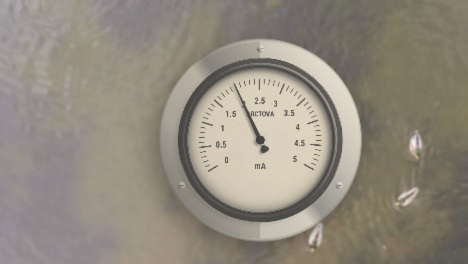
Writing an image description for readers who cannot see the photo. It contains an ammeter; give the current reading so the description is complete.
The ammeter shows 2 mA
